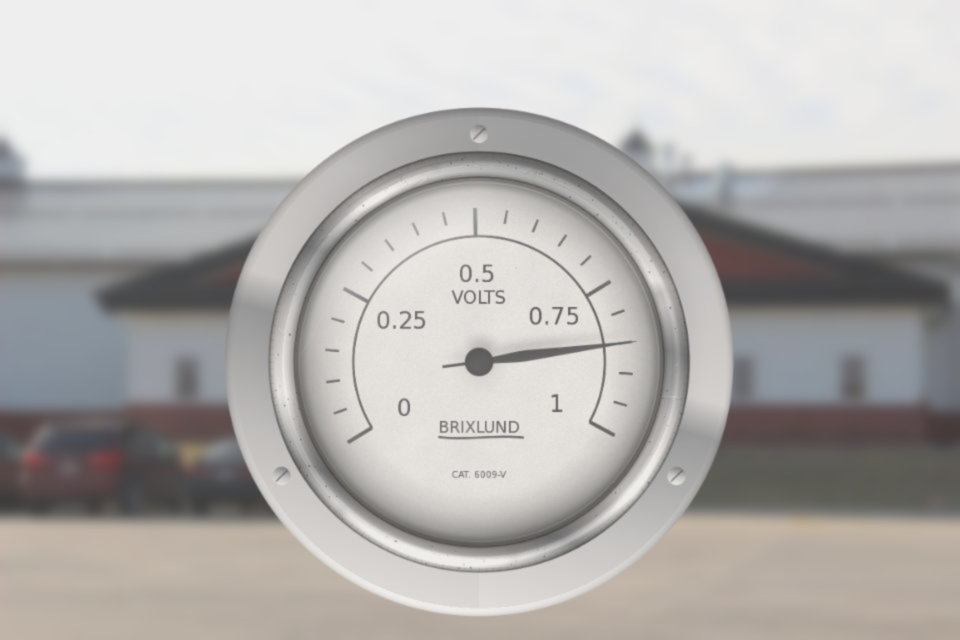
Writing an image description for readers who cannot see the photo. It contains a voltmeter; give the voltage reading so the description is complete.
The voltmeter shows 0.85 V
